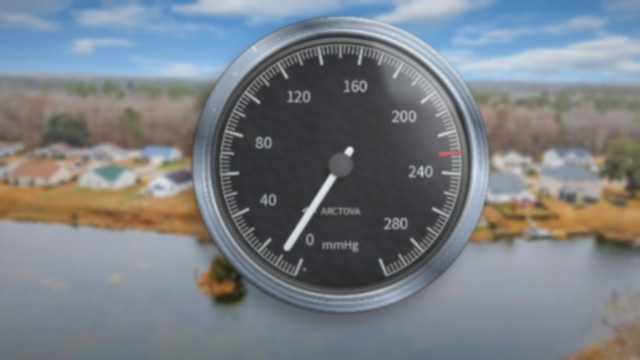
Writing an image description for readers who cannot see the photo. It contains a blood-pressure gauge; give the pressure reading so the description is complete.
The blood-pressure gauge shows 10 mmHg
